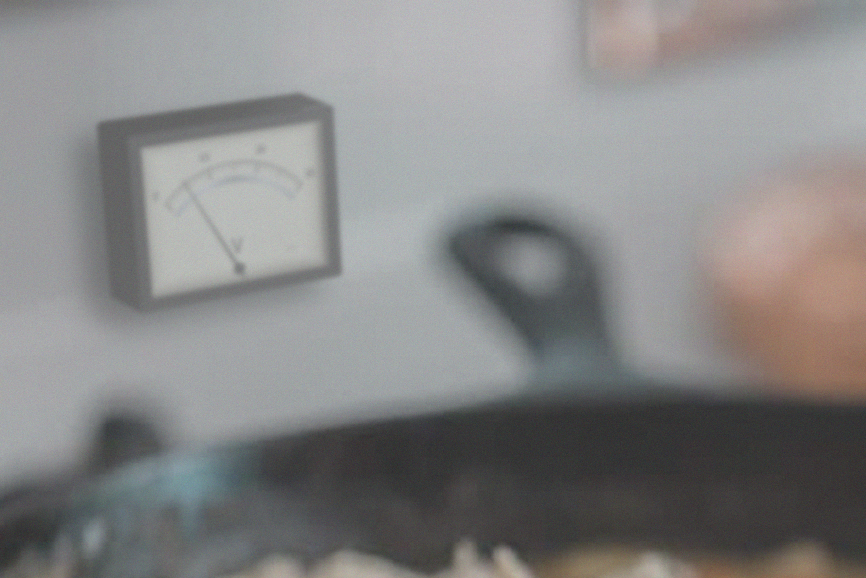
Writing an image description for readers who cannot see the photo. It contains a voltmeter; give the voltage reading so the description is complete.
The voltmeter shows 5 V
